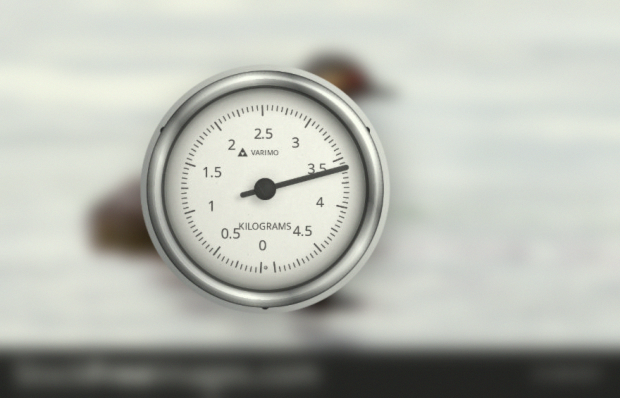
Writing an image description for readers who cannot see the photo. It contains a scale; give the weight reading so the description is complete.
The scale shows 3.6 kg
